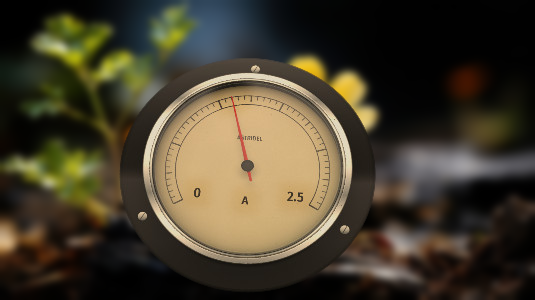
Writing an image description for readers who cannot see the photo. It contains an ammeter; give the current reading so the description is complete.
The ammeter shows 1.1 A
